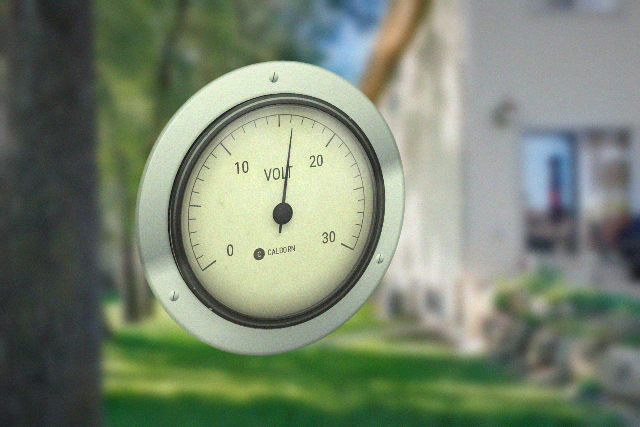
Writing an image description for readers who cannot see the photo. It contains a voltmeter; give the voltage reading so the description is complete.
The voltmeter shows 16 V
